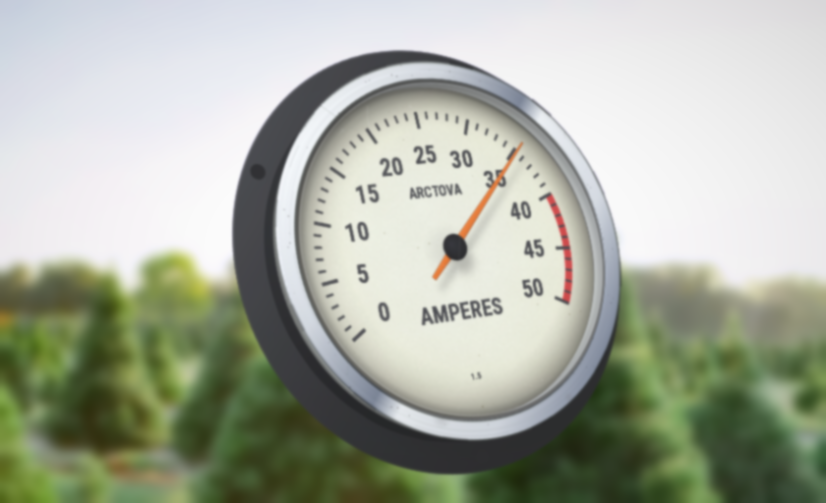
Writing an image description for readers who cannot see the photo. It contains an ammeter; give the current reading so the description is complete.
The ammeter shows 35 A
